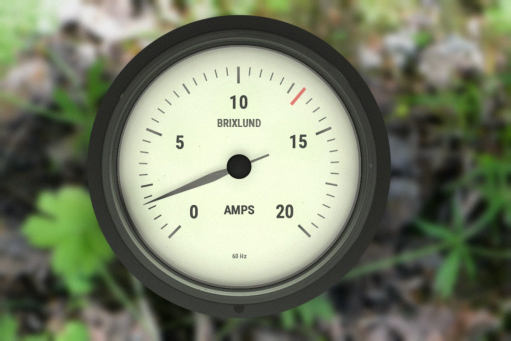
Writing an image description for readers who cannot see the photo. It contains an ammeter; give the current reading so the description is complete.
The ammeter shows 1.75 A
